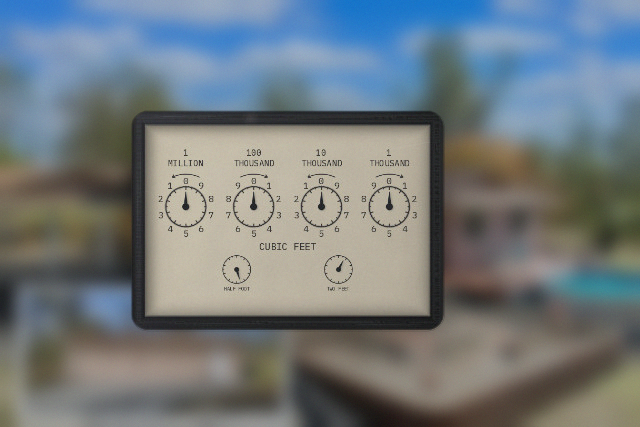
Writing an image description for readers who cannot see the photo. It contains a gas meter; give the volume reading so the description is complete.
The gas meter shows 0 ft³
